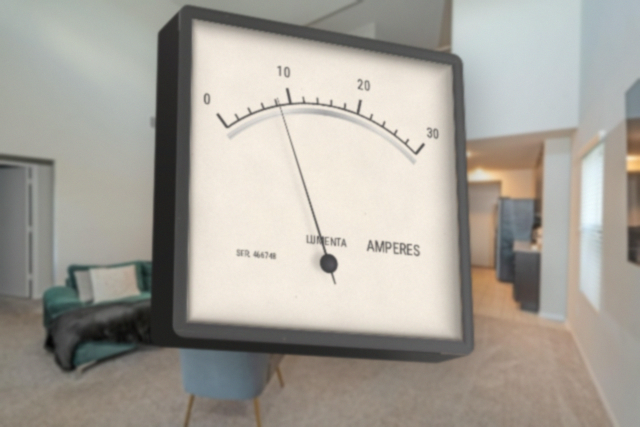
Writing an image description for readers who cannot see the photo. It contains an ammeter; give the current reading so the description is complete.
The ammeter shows 8 A
